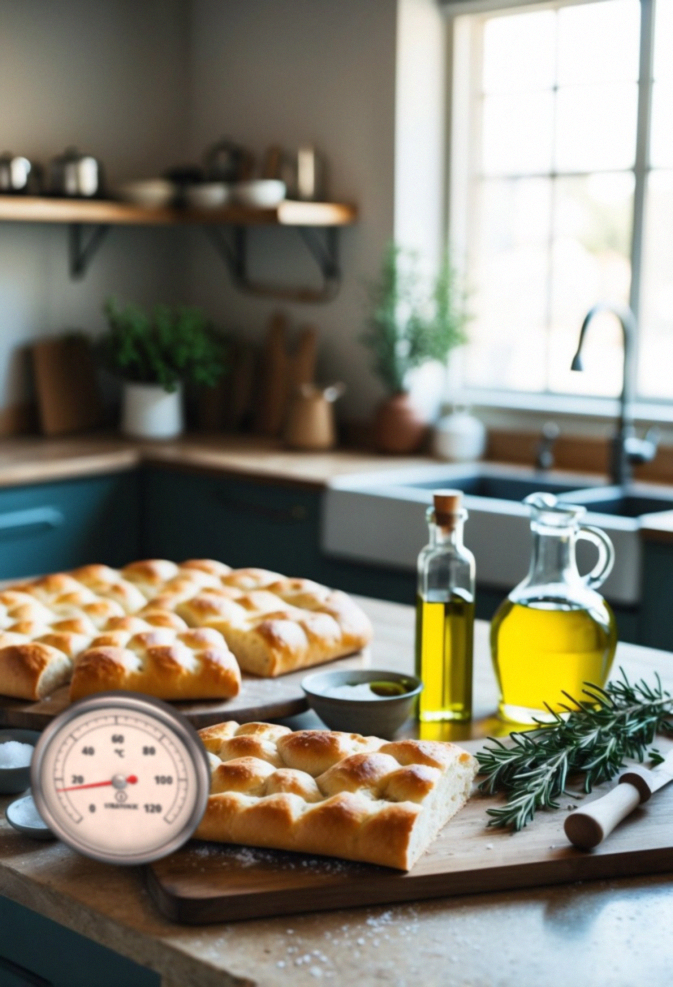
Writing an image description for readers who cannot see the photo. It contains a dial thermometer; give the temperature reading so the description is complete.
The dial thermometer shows 16 °C
